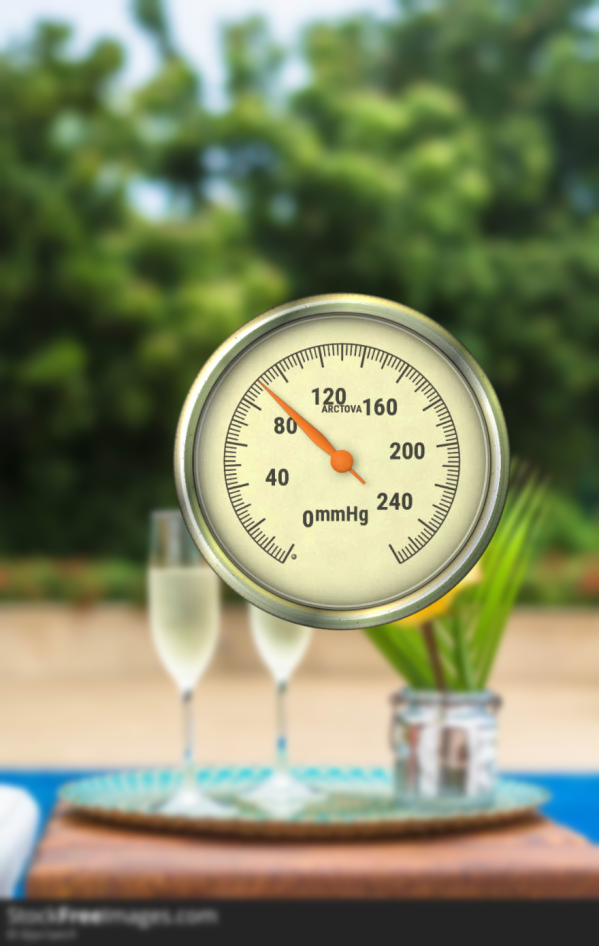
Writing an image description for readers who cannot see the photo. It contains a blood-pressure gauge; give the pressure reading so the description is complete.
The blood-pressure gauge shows 90 mmHg
